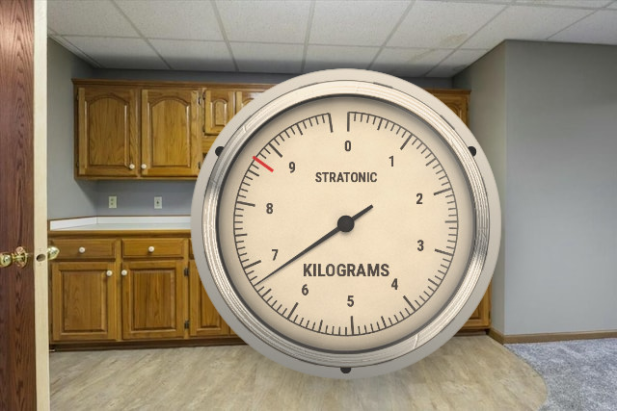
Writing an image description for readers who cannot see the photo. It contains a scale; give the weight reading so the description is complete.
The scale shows 6.7 kg
